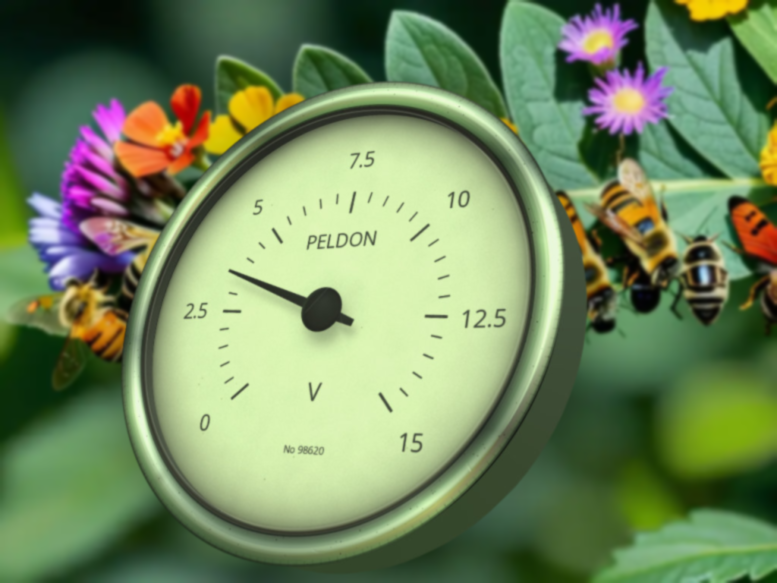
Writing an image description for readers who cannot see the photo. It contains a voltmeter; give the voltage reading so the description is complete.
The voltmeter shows 3.5 V
